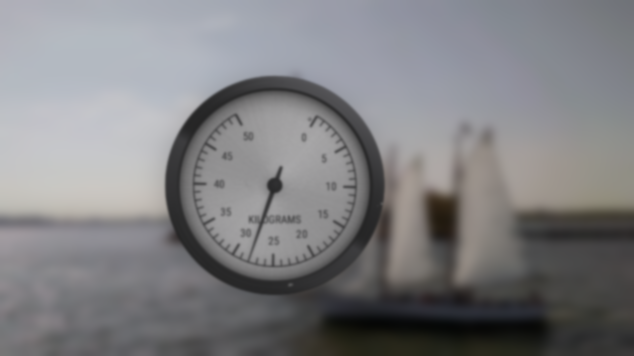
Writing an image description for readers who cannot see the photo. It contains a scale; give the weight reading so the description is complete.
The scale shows 28 kg
